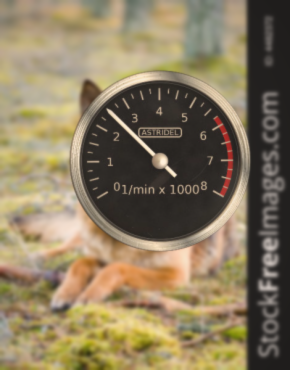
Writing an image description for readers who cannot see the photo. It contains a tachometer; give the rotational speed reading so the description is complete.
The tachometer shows 2500 rpm
